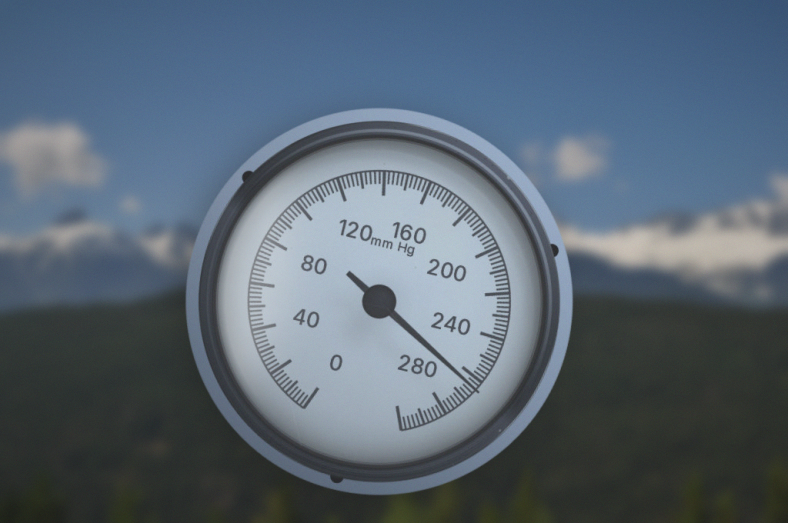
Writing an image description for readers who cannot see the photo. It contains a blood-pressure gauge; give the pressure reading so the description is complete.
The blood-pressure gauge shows 264 mmHg
